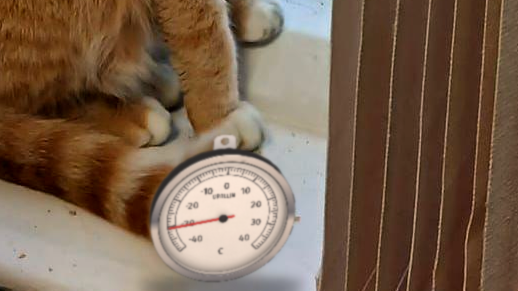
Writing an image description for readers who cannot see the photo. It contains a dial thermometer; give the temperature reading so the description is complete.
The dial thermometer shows -30 °C
